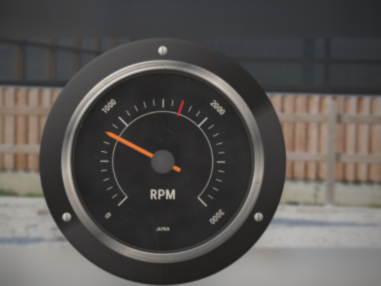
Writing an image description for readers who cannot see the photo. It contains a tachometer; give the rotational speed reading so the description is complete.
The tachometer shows 800 rpm
